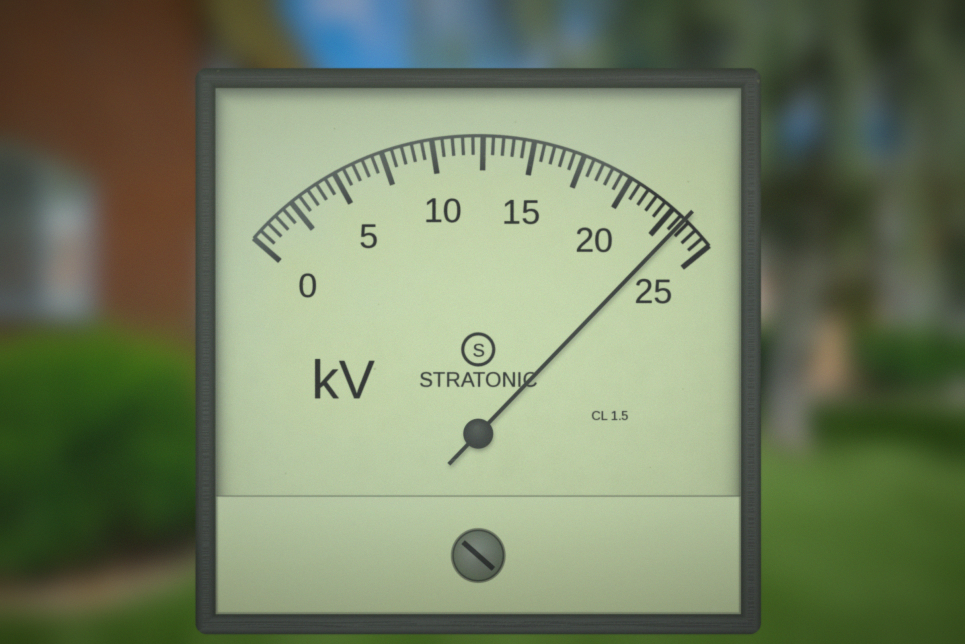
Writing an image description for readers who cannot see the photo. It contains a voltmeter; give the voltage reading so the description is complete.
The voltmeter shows 23.25 kV
